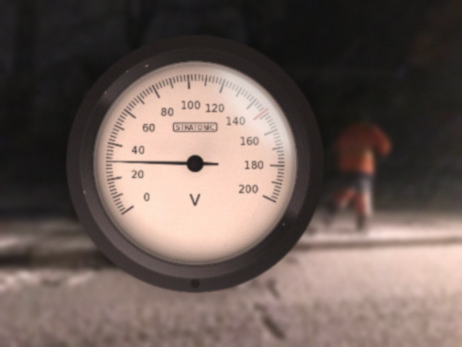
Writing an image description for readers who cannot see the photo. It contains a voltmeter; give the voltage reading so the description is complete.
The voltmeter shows 30 V
